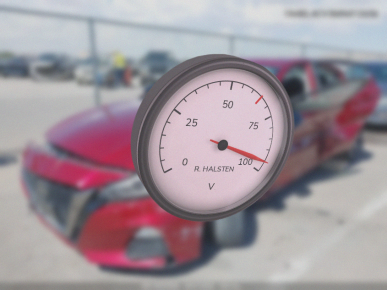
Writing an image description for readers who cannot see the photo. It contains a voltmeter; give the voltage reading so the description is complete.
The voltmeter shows 95 V
